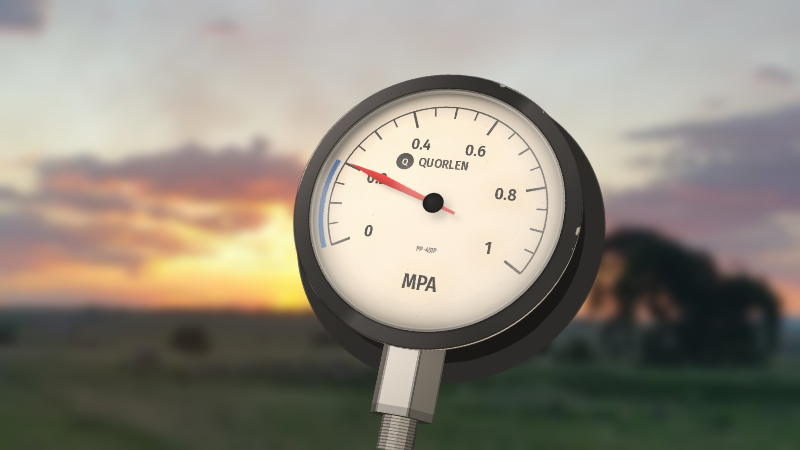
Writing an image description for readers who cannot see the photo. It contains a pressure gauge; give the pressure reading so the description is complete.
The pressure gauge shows 0.2 MPa
